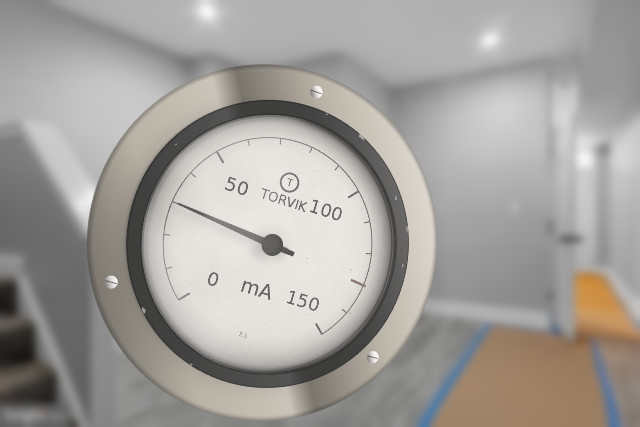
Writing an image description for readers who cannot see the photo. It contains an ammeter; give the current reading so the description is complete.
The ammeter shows 30 mA
